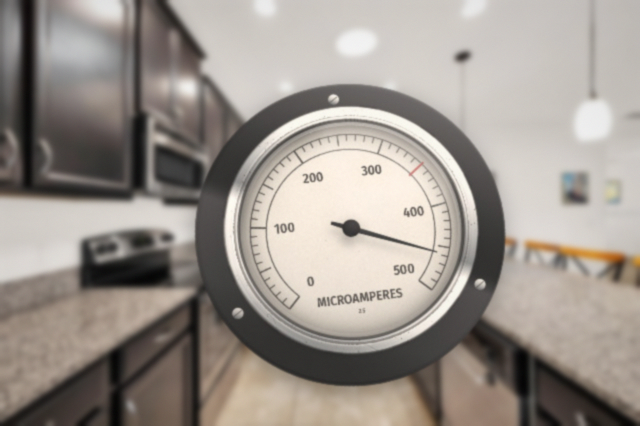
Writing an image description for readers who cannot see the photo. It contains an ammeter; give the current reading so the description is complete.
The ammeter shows 460 µA
